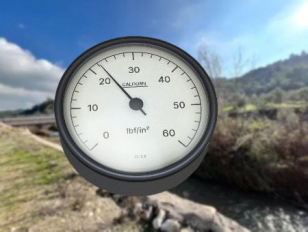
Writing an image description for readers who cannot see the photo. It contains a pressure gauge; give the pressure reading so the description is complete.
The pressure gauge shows 22 psi
